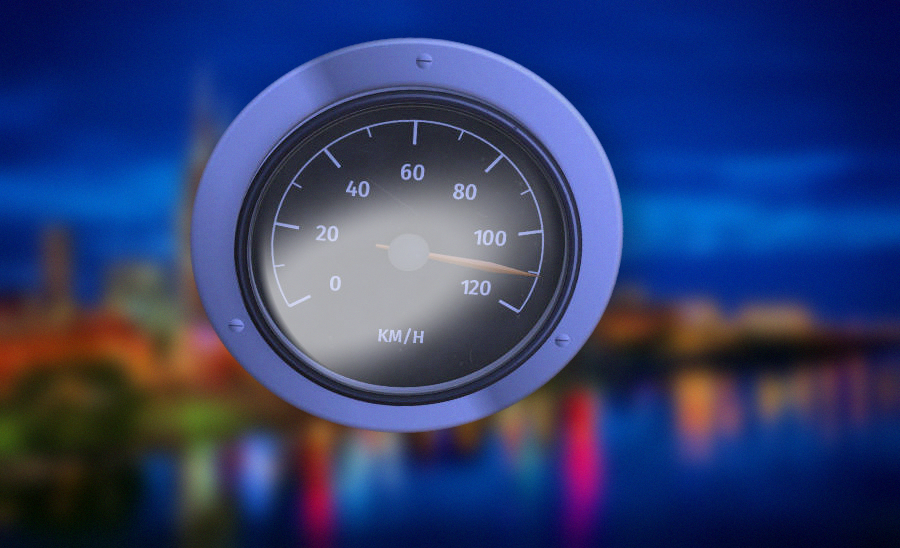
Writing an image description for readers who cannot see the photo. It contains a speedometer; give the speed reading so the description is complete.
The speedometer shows 110 km/h
